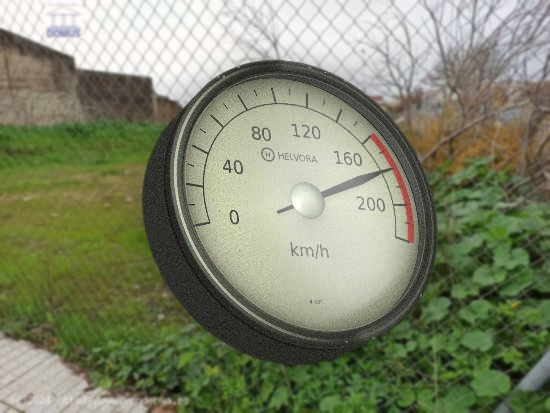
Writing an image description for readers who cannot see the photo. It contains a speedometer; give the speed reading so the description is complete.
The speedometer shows 180 km/h
